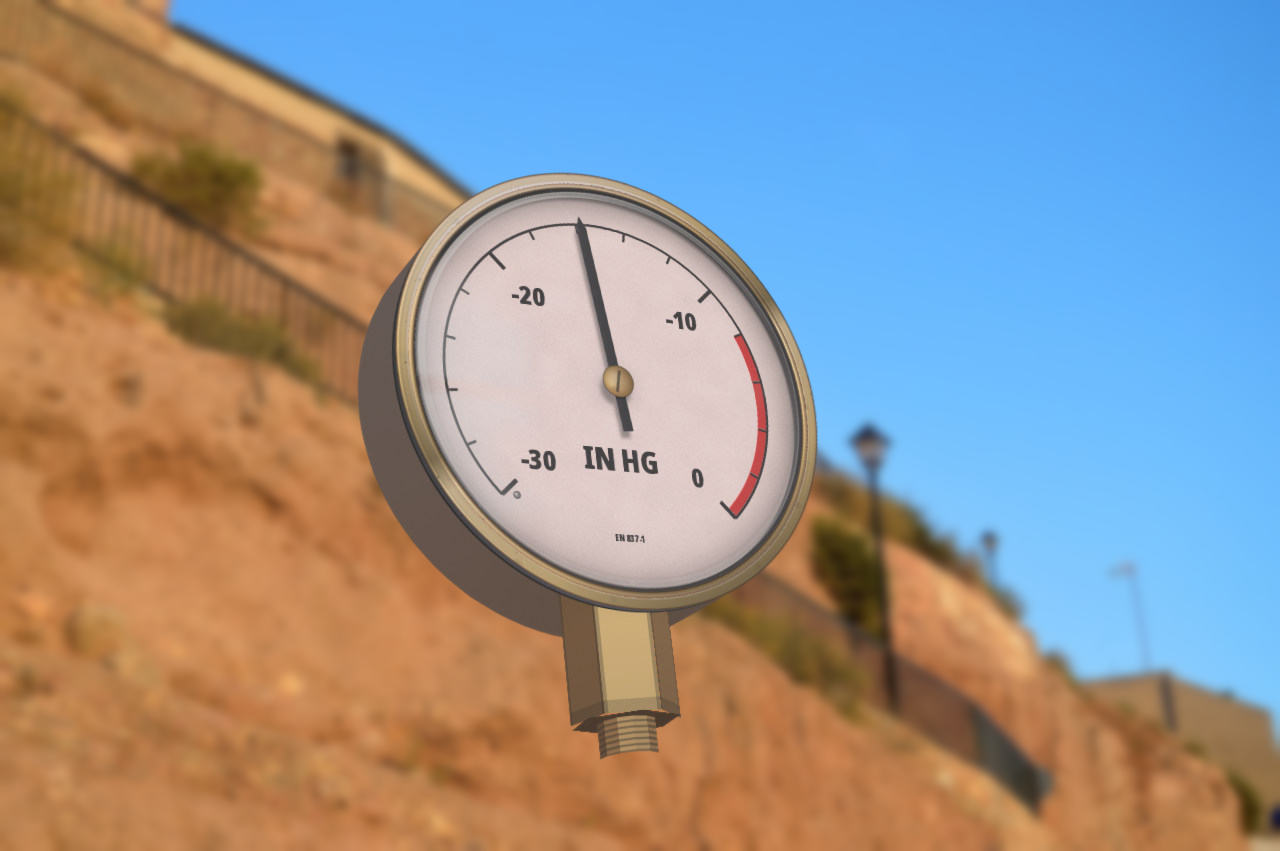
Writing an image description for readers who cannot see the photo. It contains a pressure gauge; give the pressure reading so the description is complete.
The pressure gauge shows -16 inHg
